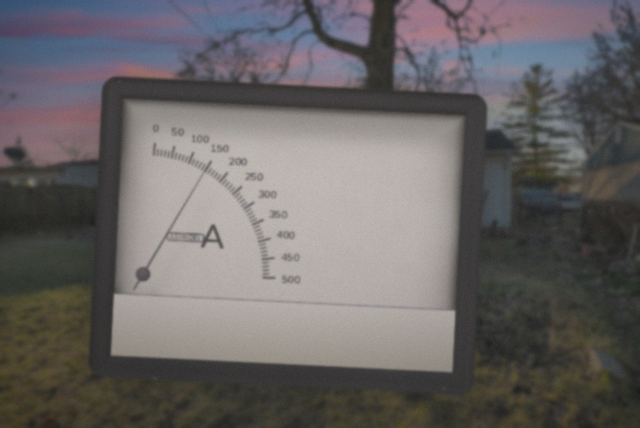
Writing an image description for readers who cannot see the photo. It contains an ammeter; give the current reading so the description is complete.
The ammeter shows 150 A
